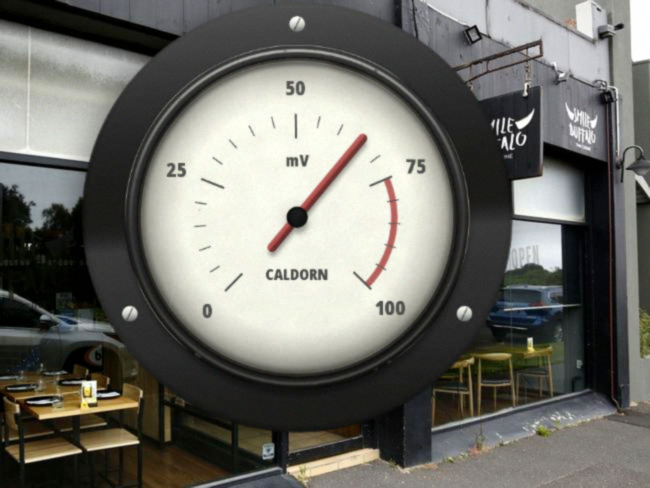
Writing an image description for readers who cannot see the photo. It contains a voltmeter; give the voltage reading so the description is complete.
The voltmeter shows 65 mV
